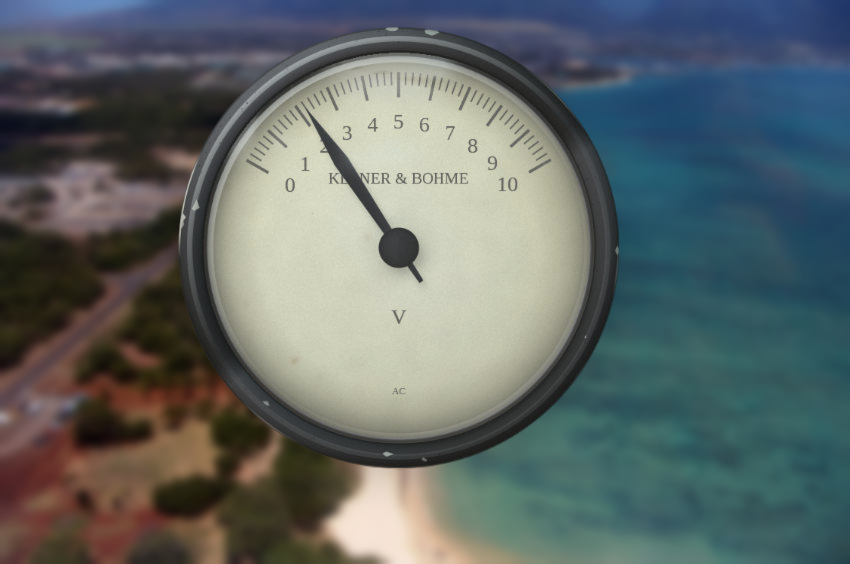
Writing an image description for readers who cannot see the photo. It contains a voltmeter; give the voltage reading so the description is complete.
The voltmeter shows 2.2 V
